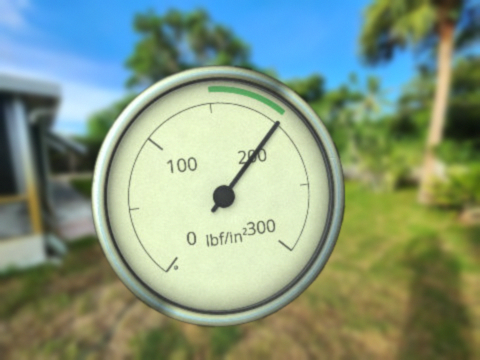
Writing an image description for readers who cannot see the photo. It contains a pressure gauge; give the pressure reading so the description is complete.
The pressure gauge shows 200 psi
